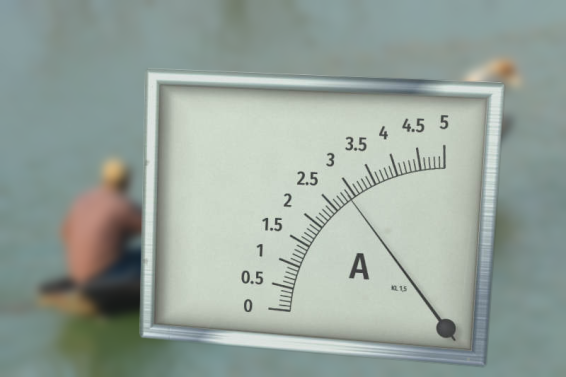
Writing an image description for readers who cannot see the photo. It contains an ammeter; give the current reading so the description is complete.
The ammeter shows 2.9 A
